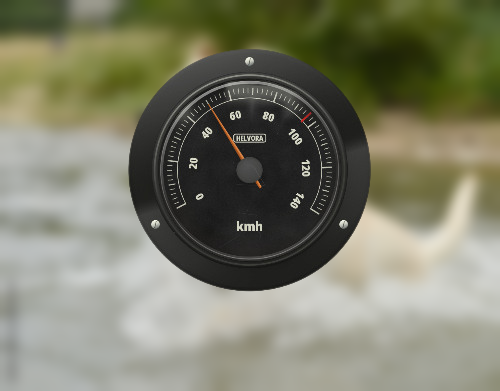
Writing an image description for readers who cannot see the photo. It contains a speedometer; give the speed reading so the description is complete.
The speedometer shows 50 km/h
